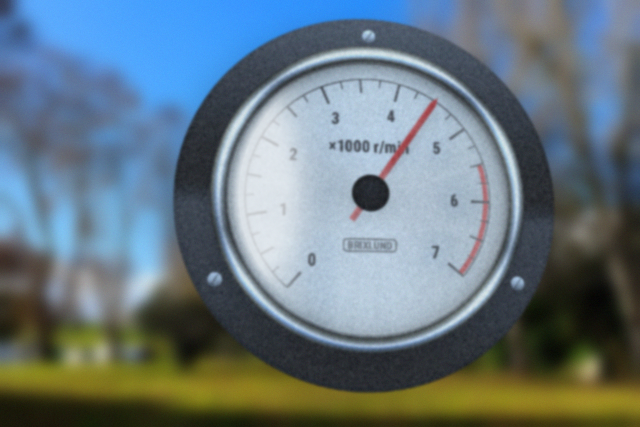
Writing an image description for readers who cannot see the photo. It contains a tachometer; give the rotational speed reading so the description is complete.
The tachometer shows 4500 rpm
